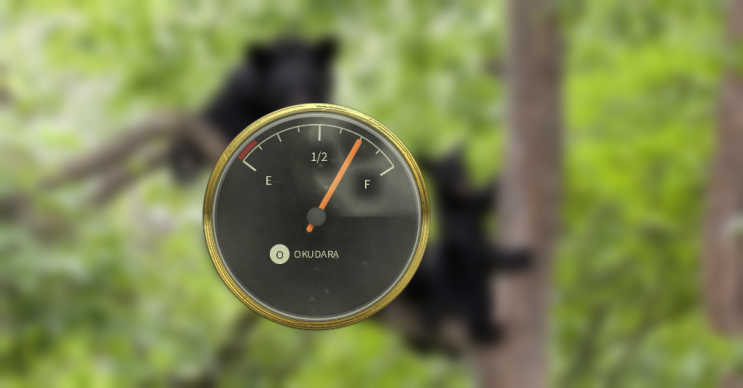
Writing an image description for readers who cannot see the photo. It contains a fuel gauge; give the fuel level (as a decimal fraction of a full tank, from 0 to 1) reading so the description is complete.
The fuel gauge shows 0.75
